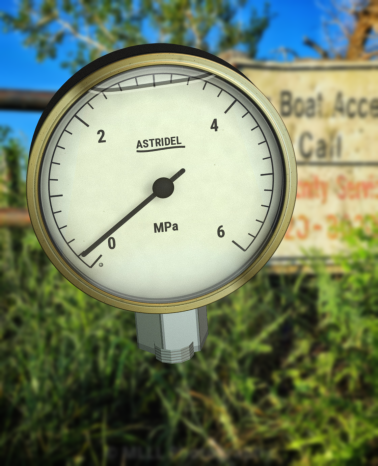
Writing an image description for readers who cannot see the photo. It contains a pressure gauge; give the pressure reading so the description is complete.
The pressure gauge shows 0.2 MPa
